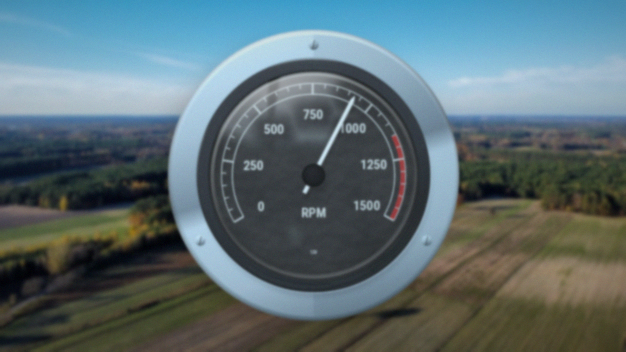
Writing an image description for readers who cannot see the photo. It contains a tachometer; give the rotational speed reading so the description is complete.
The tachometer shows 925 rpm
